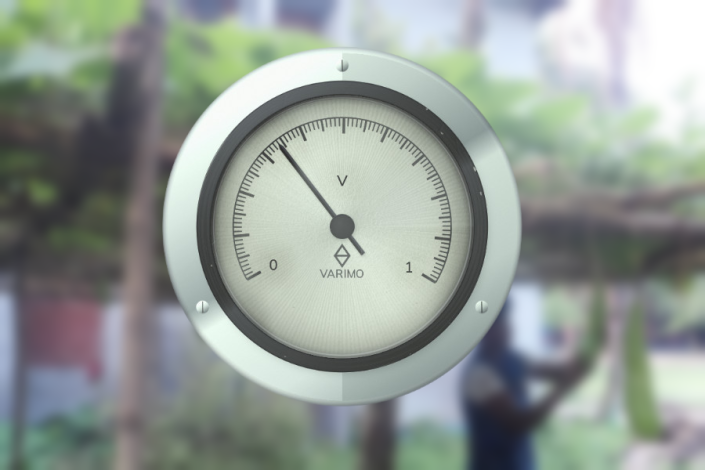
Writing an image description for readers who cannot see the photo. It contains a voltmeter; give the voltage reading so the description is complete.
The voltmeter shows 0.34 V
